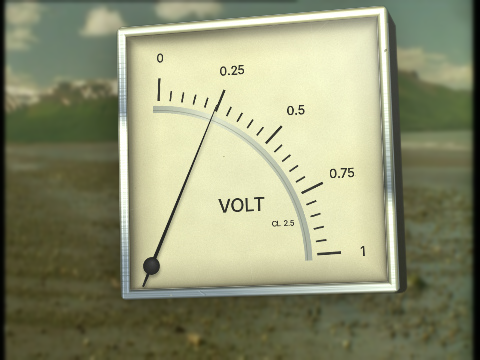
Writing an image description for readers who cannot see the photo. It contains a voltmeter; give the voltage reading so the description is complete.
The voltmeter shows 0.25 V
